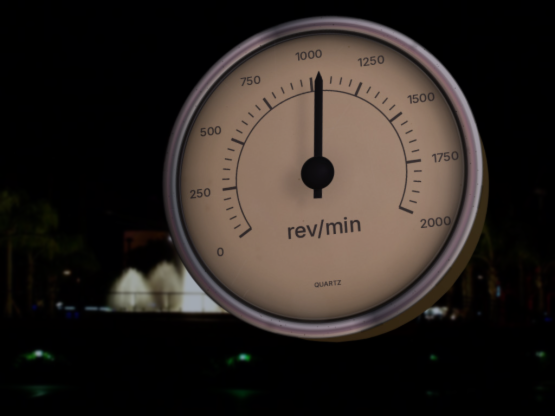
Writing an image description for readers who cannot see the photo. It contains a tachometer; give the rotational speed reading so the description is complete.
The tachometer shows 1050 rpm
